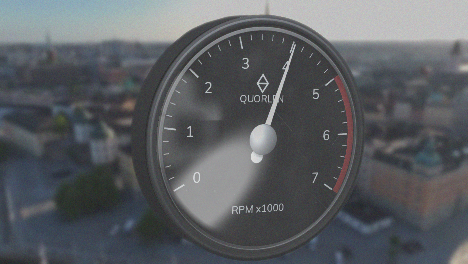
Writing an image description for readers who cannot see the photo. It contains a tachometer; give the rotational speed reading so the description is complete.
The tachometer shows 4000 rpm
